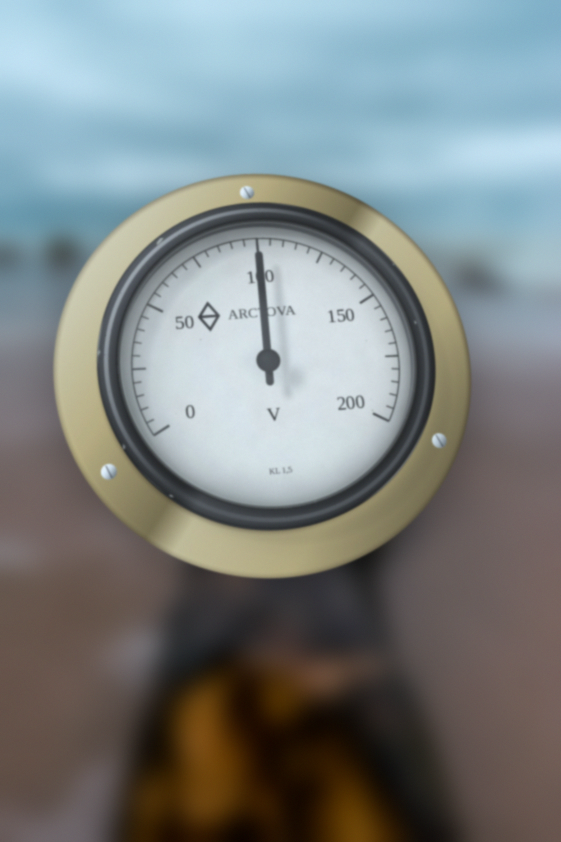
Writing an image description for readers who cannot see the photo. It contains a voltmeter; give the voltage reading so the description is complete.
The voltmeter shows 100 V
